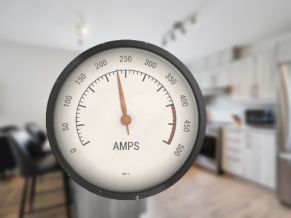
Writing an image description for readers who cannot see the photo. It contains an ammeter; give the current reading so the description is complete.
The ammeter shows 230 A
